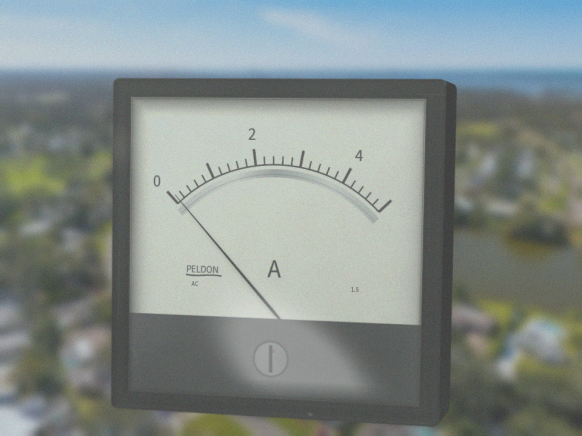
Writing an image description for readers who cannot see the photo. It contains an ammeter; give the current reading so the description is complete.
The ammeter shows 0.1 A
